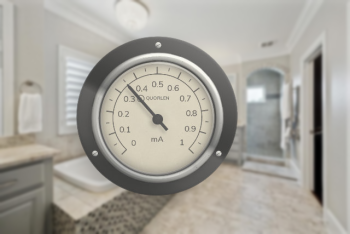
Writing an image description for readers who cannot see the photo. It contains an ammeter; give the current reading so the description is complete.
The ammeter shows 0.35 mA
